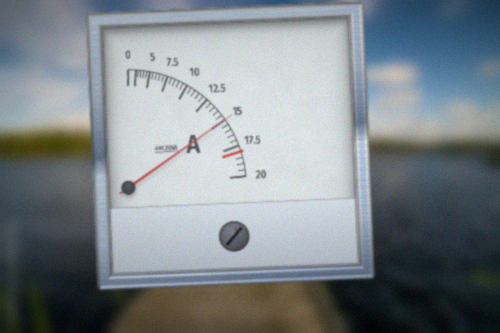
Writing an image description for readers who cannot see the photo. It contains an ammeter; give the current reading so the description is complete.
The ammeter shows 15 A
